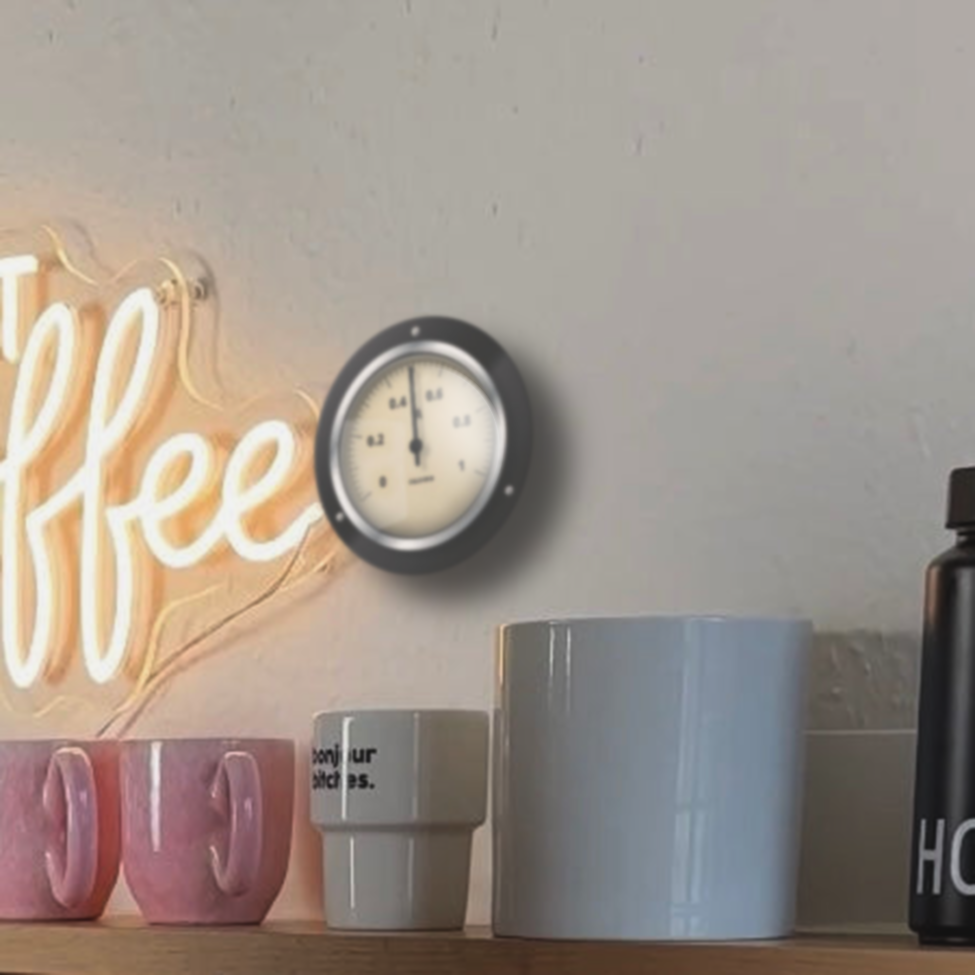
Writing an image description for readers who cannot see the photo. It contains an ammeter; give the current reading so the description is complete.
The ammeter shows 0.5 A
